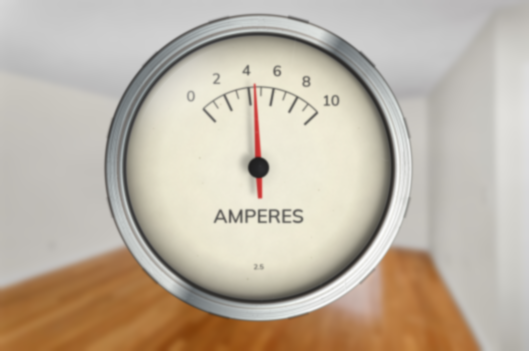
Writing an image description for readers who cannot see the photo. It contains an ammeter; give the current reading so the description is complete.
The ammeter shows 4.5 A
